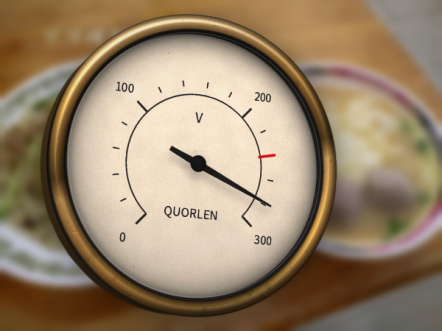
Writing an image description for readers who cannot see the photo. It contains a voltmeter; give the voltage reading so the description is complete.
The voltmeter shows 280 V
